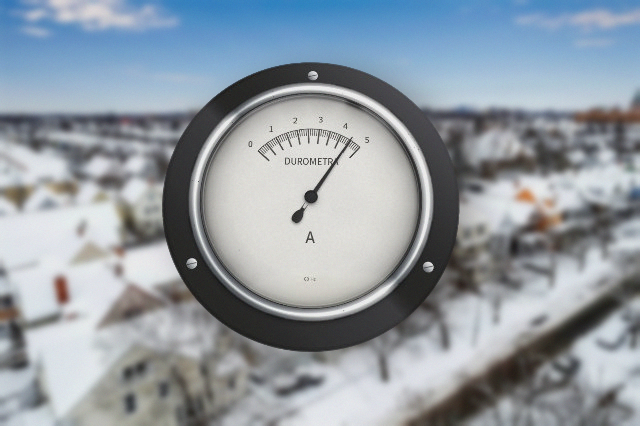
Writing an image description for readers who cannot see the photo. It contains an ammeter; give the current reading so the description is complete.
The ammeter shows 4.5 A
